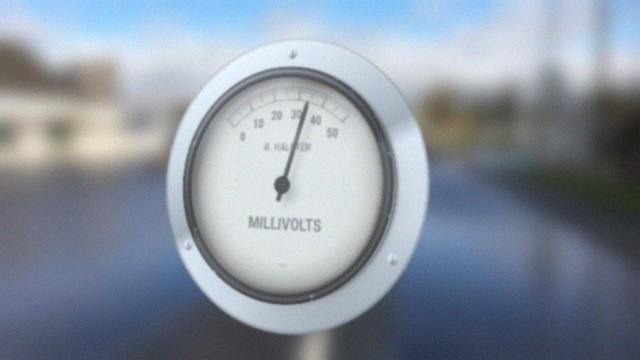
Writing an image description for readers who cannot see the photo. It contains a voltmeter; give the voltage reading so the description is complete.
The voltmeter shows 35 mV
